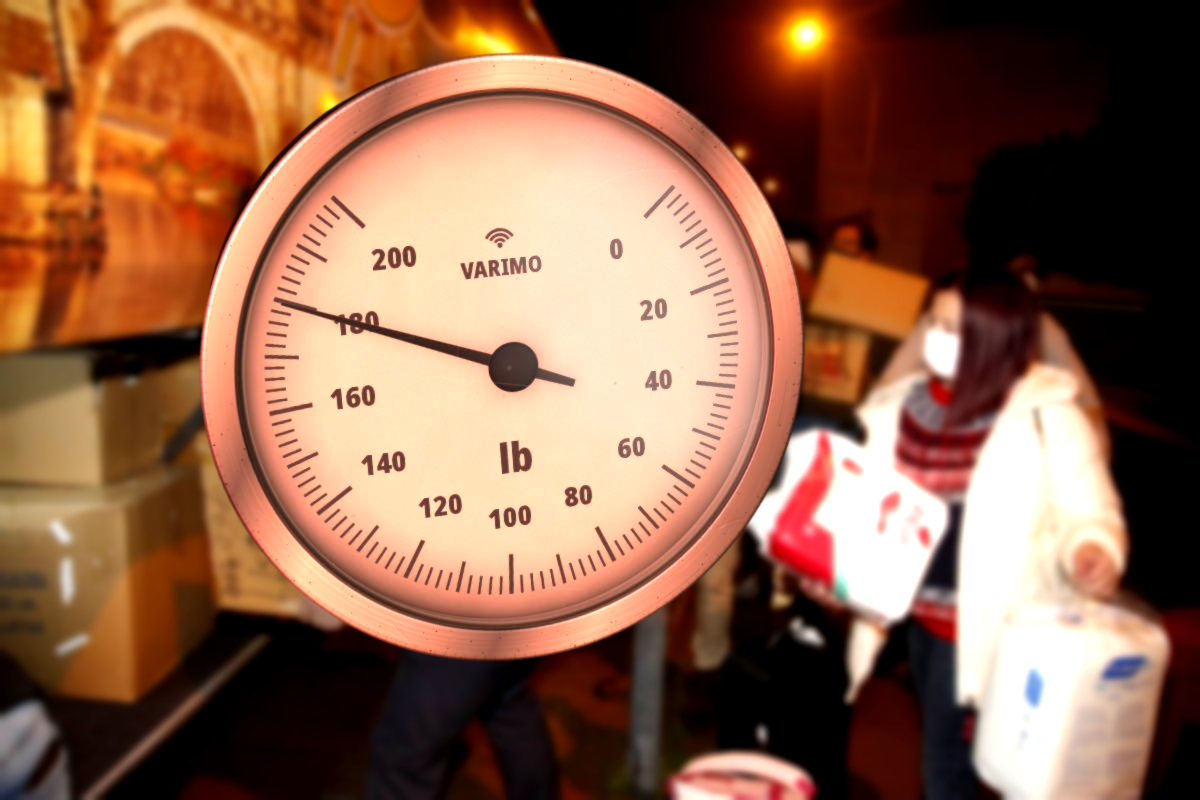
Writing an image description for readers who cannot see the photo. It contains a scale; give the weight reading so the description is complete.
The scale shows 180 lb
